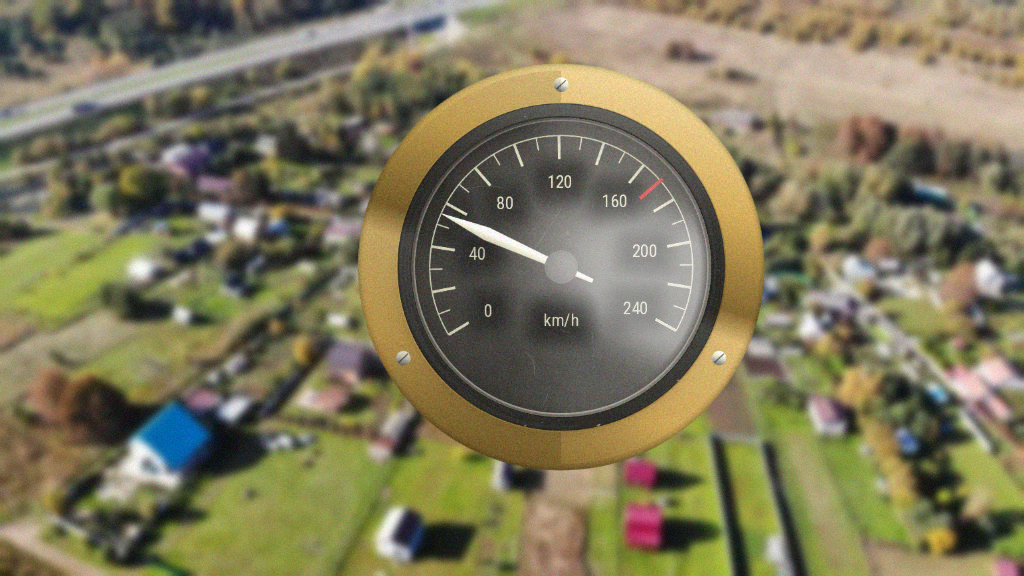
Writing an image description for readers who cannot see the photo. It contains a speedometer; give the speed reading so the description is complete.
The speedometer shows 55 km/h
